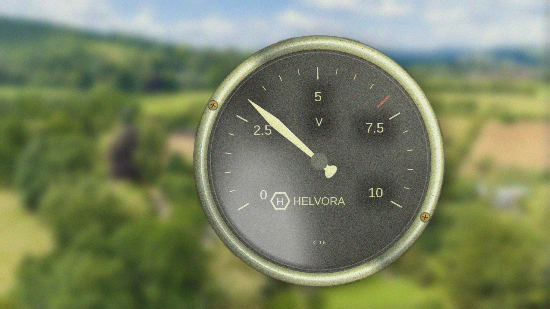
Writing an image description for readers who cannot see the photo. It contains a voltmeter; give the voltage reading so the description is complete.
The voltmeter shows 3 V
